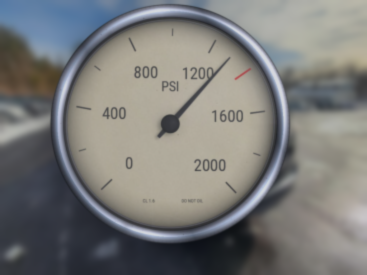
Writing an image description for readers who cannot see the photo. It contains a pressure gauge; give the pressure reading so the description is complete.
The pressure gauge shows 1300 psi
